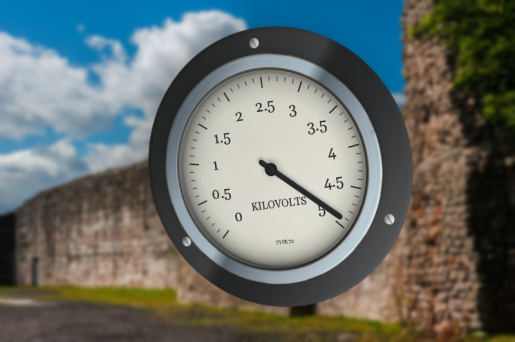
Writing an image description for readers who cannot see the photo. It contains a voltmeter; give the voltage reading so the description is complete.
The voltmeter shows 4.9 kV
